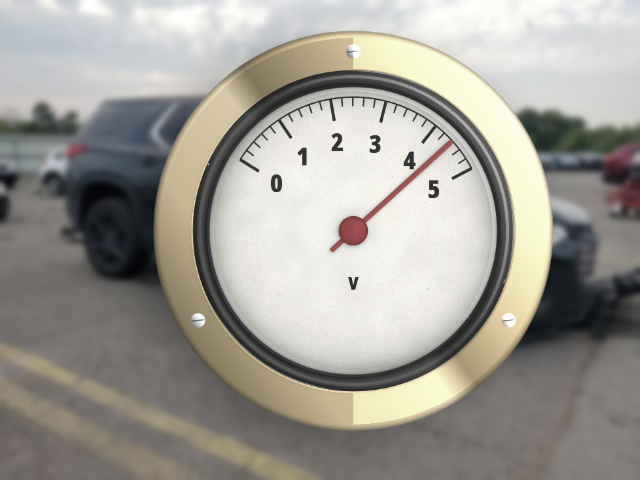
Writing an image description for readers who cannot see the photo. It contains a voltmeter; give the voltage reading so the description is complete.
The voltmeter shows 4.4 V
